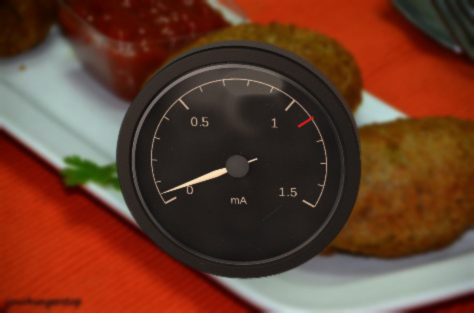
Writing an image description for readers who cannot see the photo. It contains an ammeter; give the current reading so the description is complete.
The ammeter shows 0.05 mA
